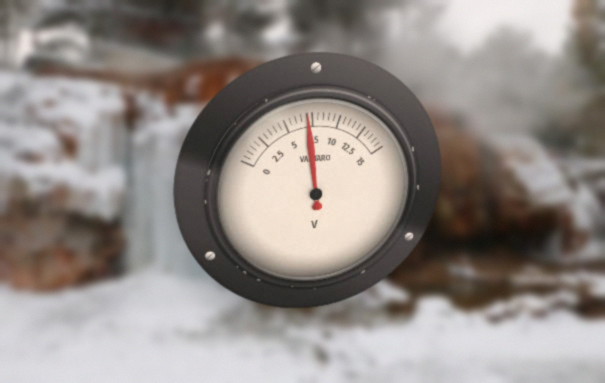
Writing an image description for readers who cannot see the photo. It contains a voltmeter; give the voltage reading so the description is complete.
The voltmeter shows 7 V
